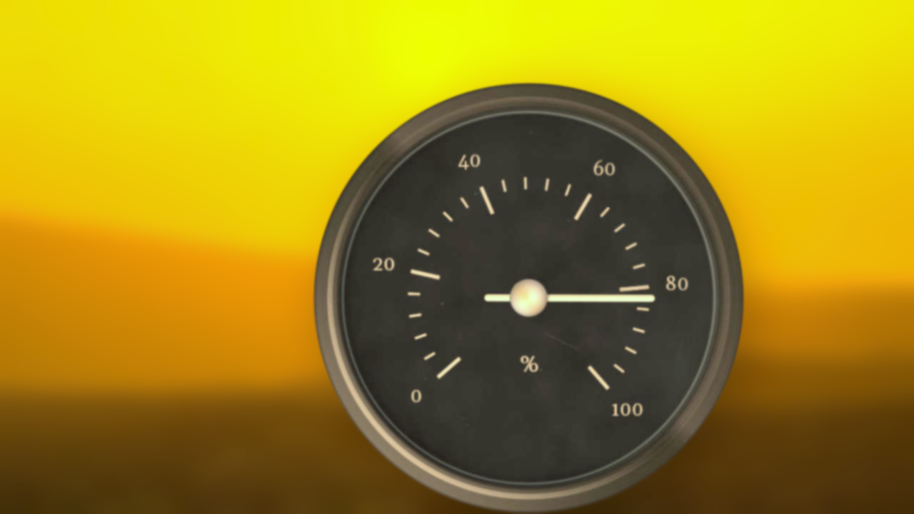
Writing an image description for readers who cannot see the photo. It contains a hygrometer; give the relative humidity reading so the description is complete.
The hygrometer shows 82 %
